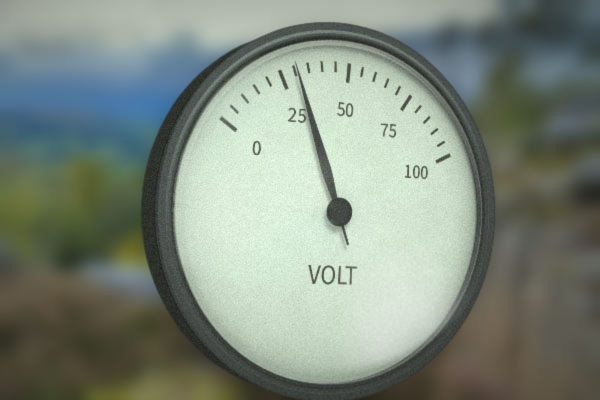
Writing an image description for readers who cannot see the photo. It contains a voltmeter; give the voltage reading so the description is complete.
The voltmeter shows 30 V
